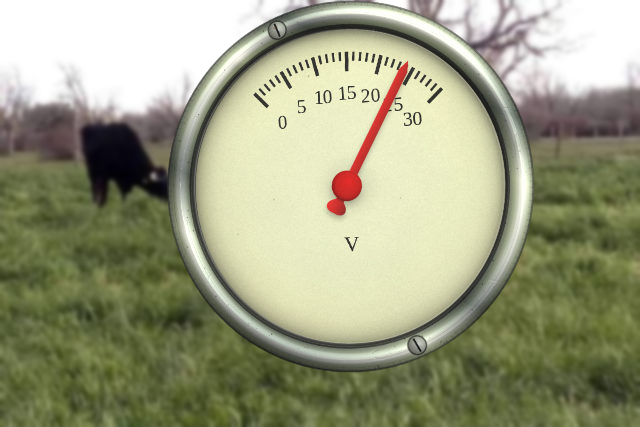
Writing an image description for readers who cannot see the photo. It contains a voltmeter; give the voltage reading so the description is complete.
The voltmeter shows 24 V
